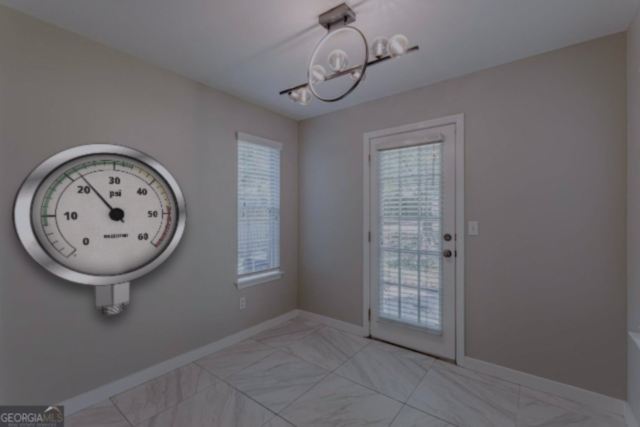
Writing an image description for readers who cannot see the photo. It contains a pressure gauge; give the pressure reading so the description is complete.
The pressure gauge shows 22 psi
